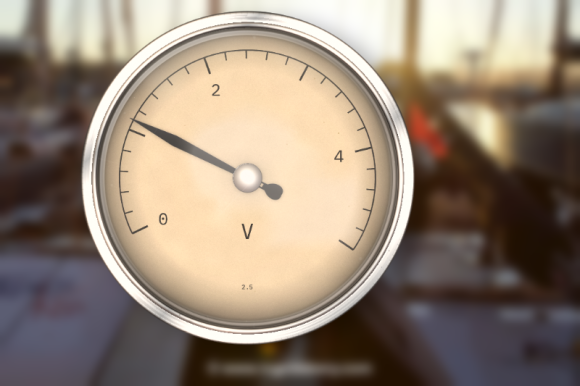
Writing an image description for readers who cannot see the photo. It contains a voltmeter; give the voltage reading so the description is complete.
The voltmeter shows 1.1 V
